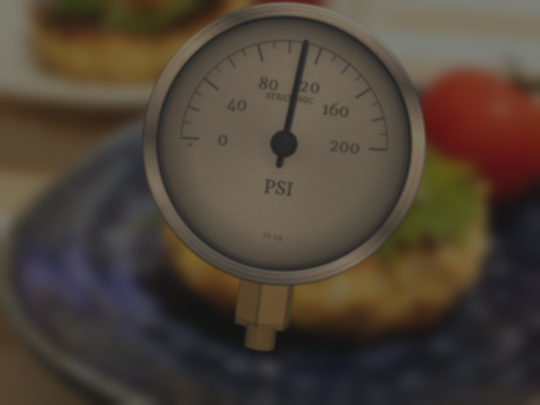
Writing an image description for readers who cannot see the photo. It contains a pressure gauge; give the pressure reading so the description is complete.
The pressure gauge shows 110 psi
